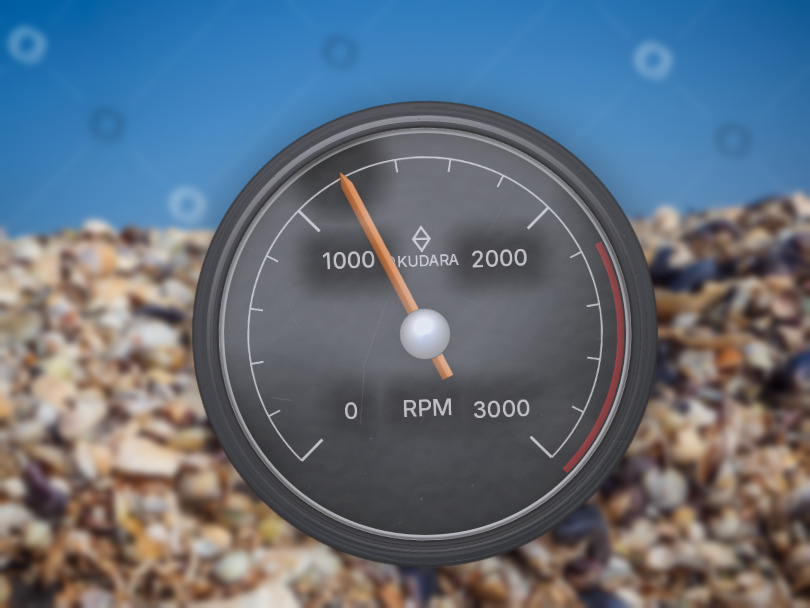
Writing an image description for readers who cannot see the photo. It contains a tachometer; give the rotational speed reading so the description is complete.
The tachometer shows 1200 rpm
